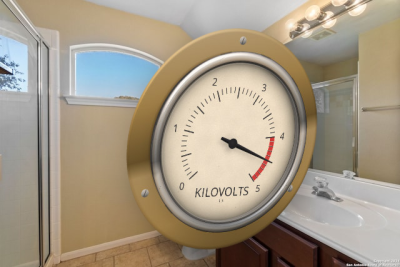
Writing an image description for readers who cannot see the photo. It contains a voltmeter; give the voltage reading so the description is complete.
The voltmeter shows 4.5 kV
